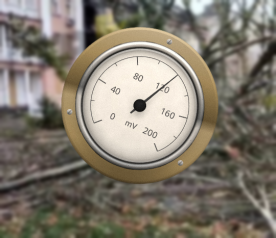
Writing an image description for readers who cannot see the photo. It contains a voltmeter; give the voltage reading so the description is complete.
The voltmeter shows 120 mV
